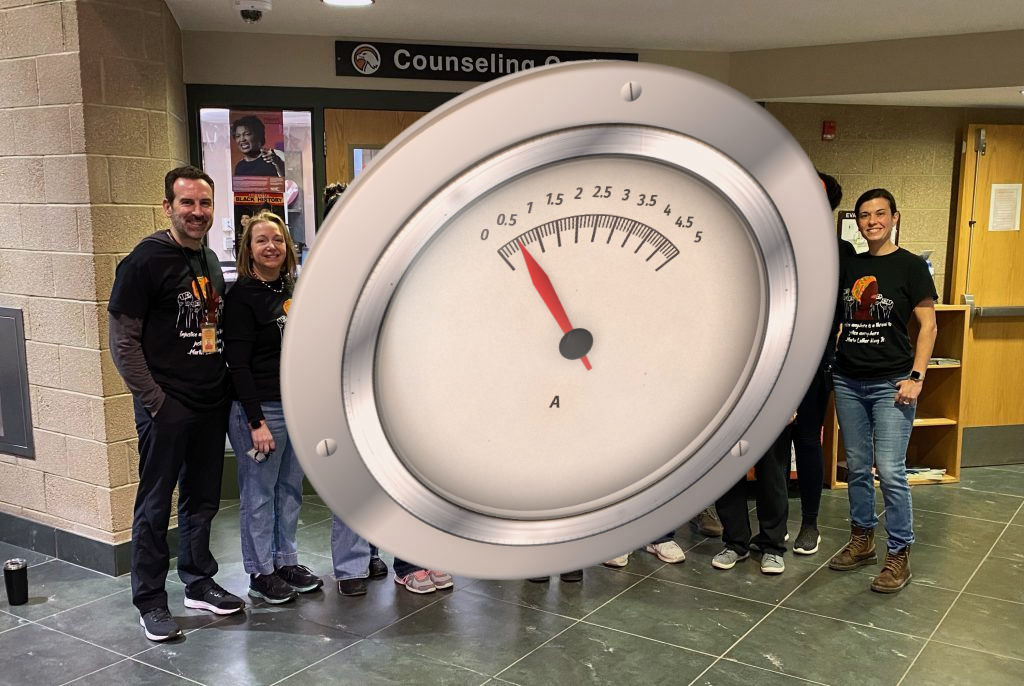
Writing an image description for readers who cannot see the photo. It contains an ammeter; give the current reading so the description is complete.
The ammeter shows 0.5 A
